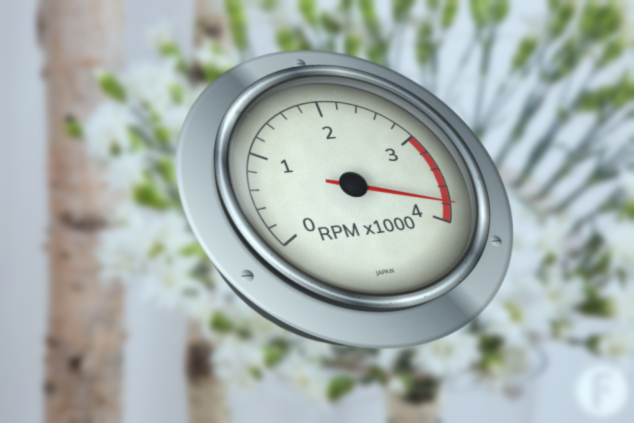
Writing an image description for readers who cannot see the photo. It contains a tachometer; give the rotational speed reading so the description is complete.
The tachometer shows 3800 rpm
